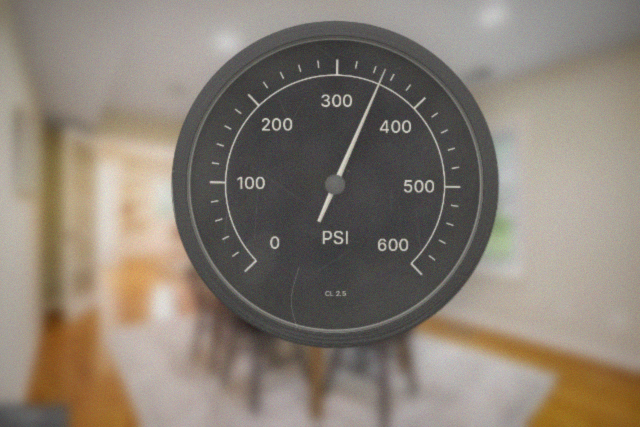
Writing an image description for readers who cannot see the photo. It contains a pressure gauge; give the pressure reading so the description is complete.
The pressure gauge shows 350 psi
